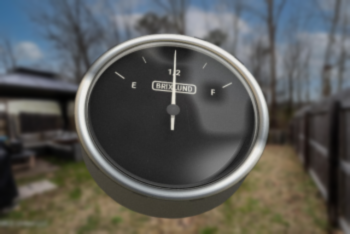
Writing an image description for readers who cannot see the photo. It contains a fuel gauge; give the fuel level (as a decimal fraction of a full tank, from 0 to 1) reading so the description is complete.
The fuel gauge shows 0.5
